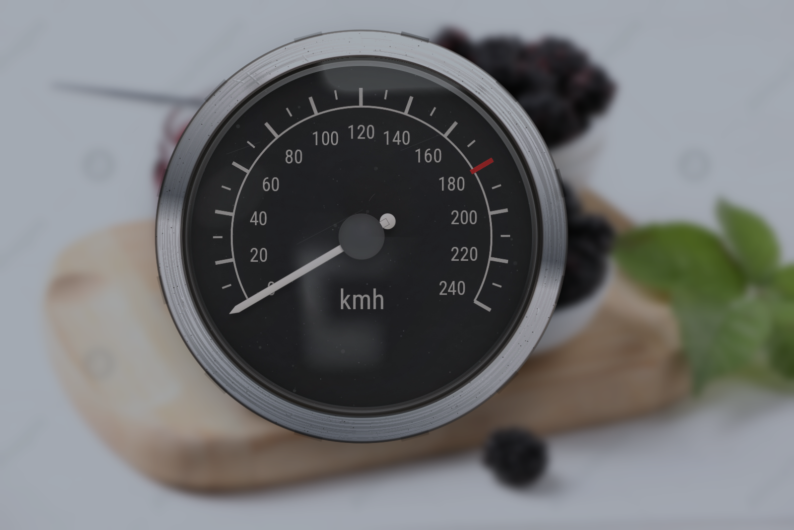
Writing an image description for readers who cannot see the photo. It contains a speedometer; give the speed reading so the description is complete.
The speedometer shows 0 km/h
